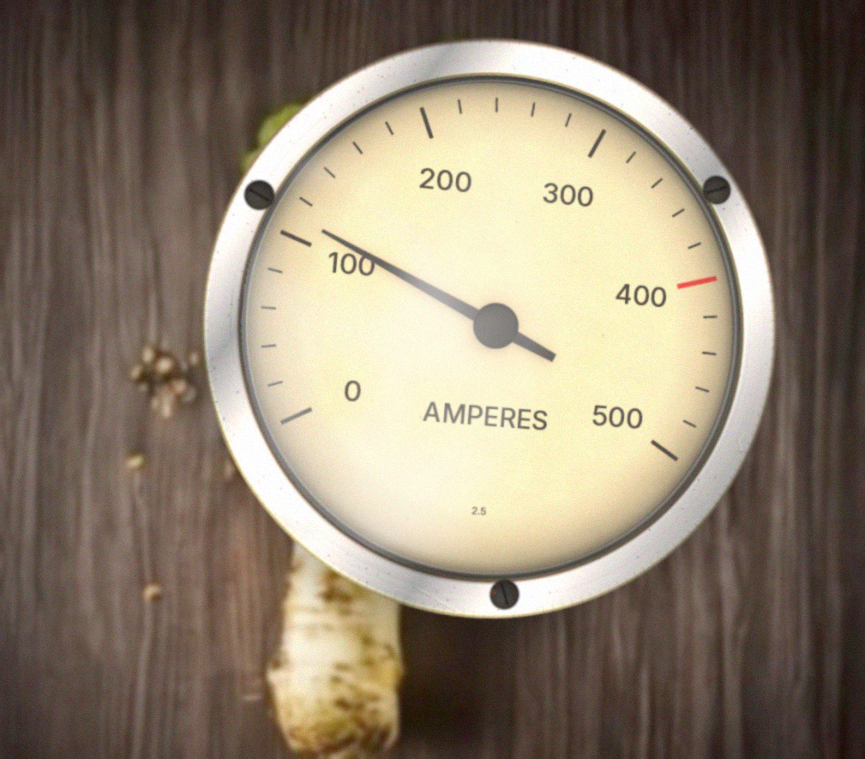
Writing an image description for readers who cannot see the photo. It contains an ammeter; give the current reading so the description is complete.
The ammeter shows 110 A
